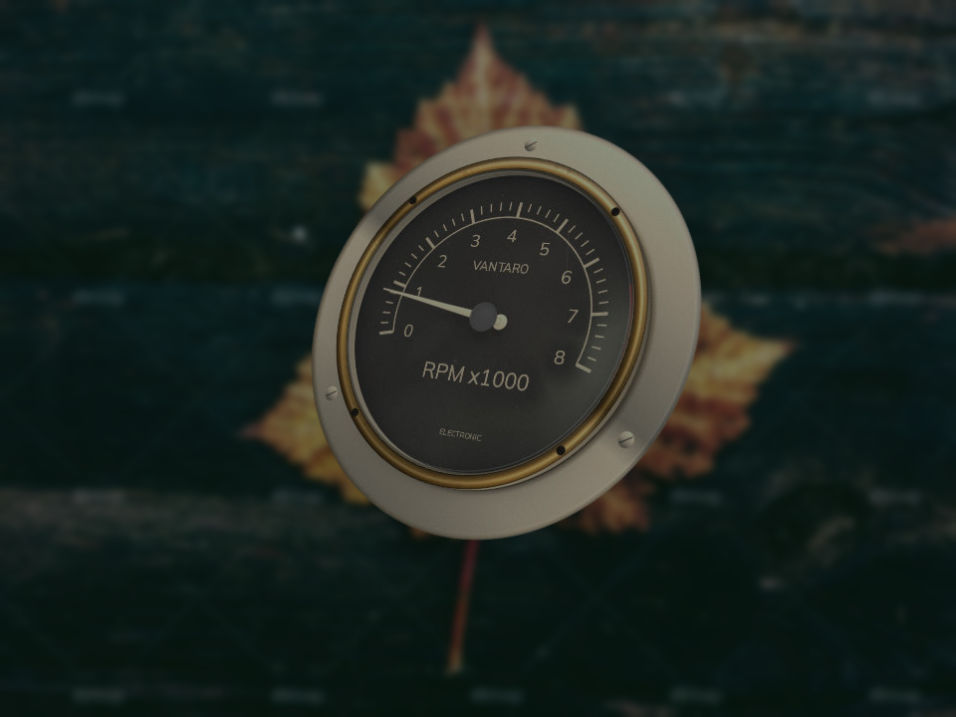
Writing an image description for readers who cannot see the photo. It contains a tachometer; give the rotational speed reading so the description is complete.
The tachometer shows 800 rpm
